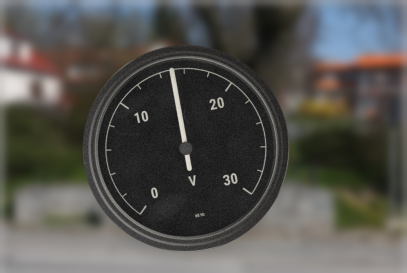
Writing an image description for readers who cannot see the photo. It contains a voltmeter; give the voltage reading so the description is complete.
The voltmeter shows 15 V
